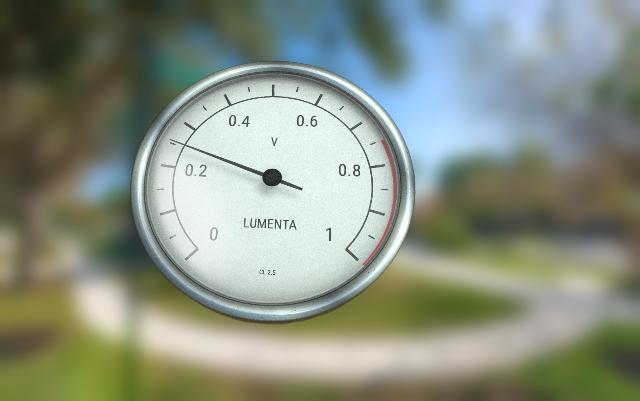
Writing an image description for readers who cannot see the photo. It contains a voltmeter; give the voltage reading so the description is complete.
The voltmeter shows 0.25 V
